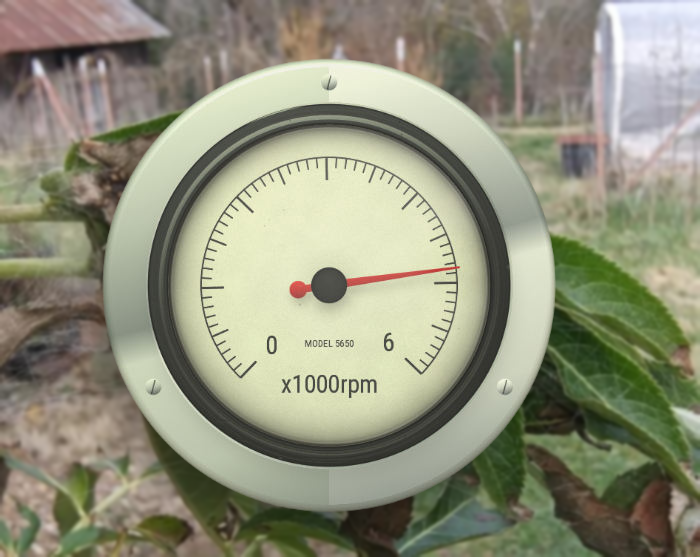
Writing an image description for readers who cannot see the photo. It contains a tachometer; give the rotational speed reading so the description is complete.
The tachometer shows 4850 rpm
